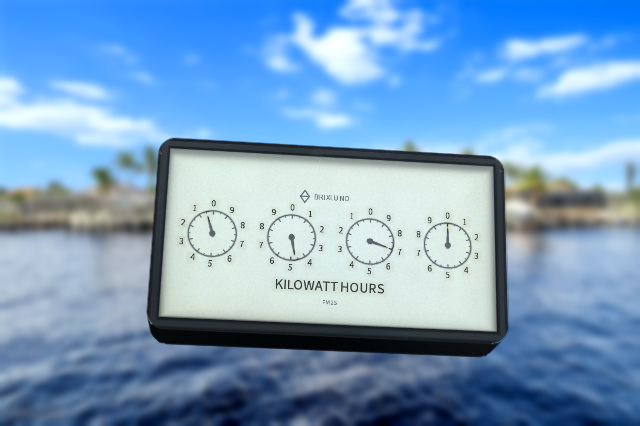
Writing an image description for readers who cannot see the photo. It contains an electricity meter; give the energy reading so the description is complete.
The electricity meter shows 470 kWh
